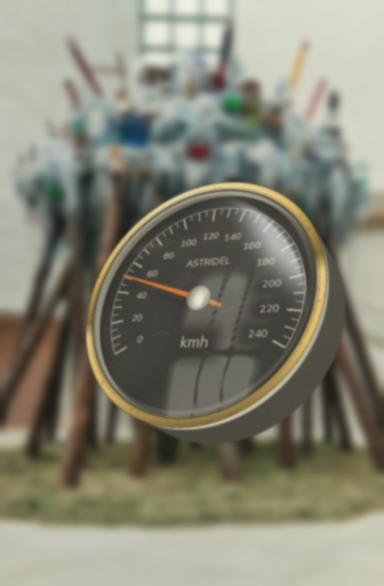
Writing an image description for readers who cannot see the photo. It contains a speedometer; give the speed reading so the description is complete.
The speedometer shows 50 km/h
